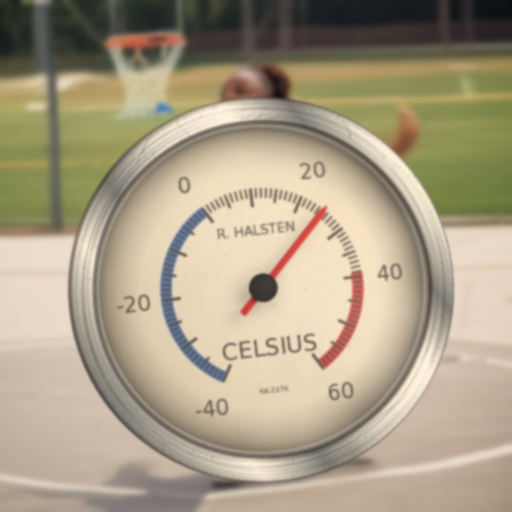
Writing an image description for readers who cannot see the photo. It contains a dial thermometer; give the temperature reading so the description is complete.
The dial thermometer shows 25 °C
